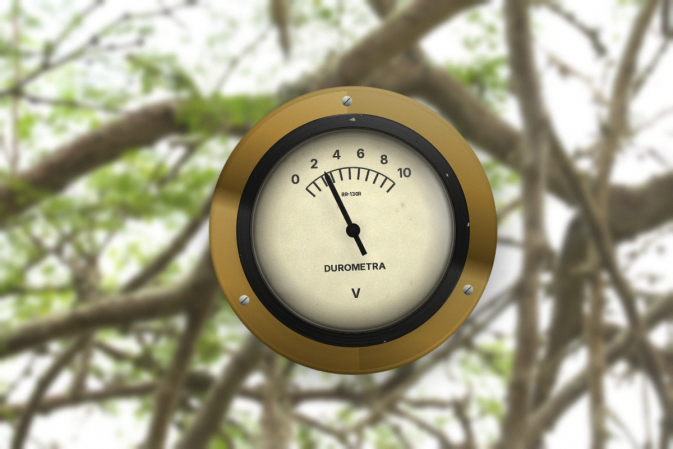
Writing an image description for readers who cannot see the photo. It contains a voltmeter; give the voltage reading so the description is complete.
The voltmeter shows 2.5 V
